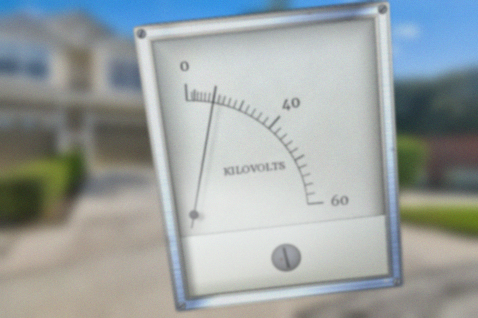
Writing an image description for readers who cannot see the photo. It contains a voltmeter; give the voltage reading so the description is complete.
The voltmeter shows 20 kV
